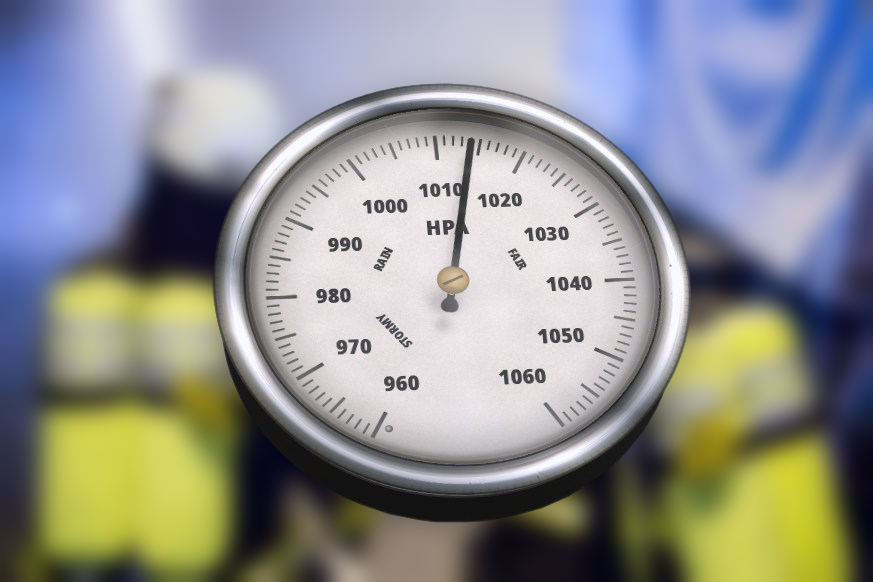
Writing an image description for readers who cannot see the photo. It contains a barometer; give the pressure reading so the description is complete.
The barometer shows 1014 hPa
